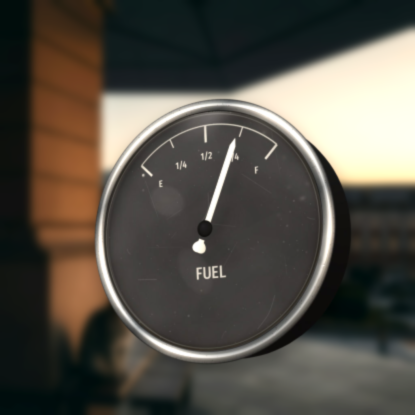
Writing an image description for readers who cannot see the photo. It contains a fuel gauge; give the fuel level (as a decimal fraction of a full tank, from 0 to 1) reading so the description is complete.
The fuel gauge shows 0.75
